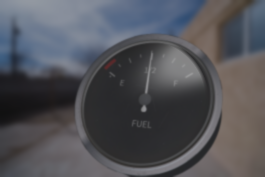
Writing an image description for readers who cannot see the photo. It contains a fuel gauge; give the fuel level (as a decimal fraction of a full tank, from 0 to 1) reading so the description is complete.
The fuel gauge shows 0.5
